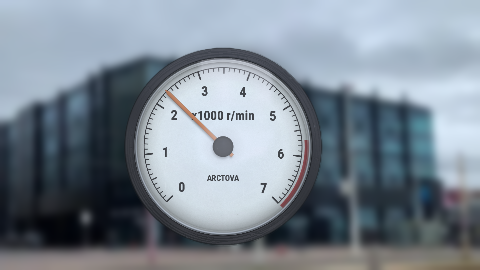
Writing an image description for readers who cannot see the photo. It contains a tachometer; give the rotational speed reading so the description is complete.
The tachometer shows 2300 rpm
